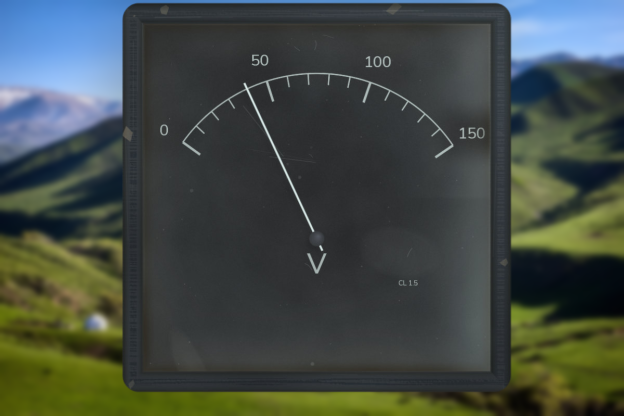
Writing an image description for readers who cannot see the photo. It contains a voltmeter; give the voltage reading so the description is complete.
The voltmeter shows 40 V
